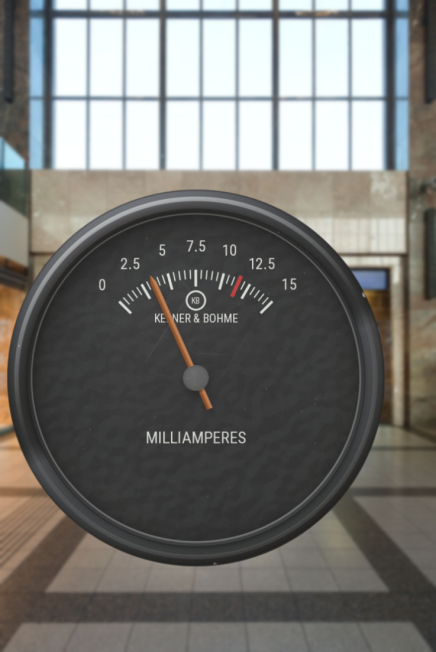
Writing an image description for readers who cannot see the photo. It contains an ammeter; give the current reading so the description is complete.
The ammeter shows 3.5 mA
